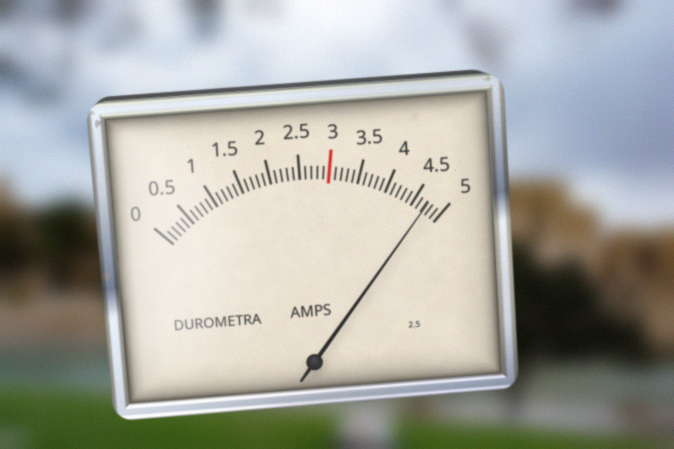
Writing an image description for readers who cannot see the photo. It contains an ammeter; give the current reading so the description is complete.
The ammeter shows 4.7 A
